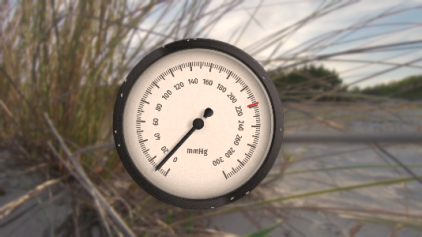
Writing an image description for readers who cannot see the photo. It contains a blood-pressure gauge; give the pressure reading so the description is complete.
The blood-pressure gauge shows 10 mmHg
